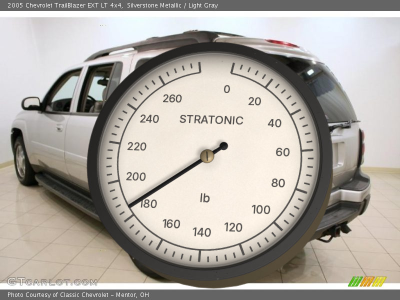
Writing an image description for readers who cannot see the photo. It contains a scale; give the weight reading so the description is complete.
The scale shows 184 lb
